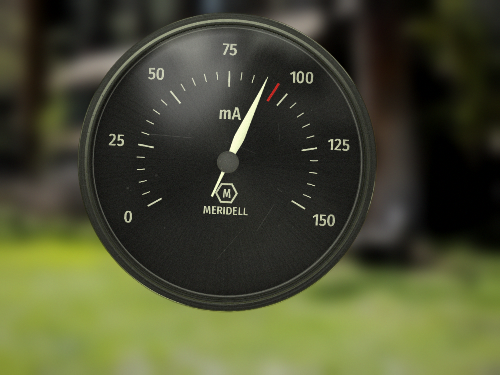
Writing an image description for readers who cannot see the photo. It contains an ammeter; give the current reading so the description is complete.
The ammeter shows 90 mA
